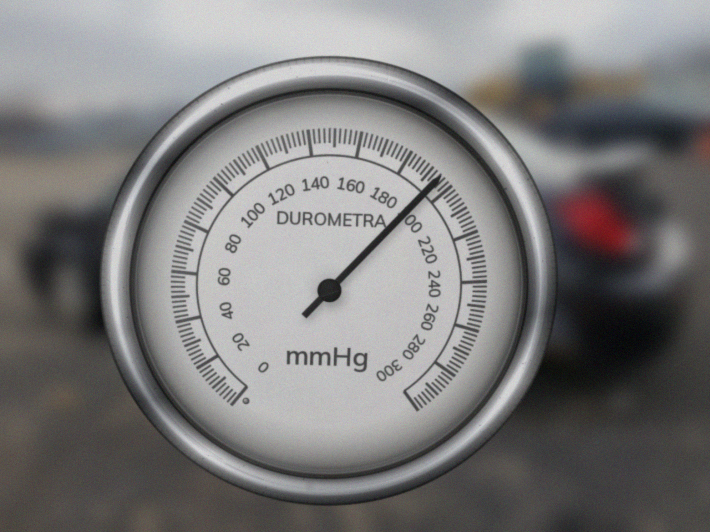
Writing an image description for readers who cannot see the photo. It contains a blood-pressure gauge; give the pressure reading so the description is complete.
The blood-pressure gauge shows 194 mmHg
